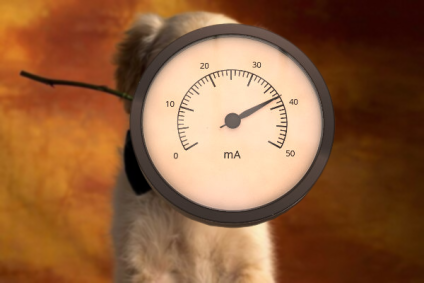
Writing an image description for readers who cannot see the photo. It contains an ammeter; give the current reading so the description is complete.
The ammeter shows 38 mA
